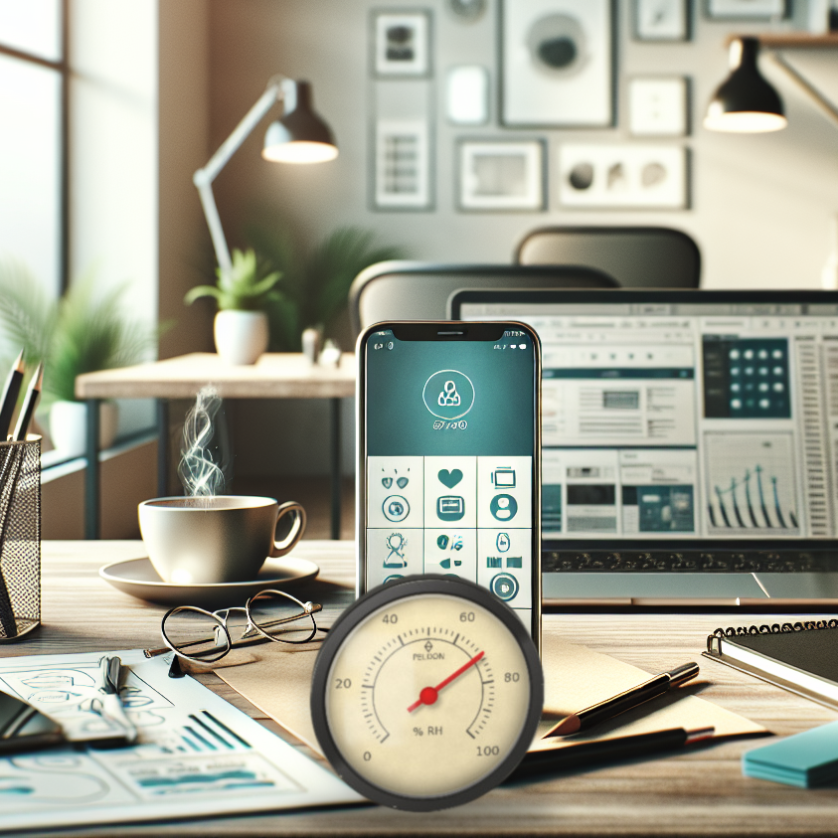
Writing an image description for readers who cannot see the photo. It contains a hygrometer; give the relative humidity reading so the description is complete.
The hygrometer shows 70 %
